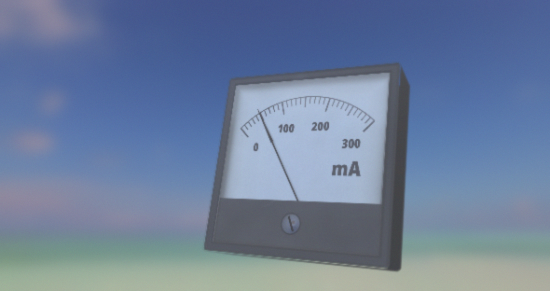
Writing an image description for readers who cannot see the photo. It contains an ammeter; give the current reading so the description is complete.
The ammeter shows 50 mA
